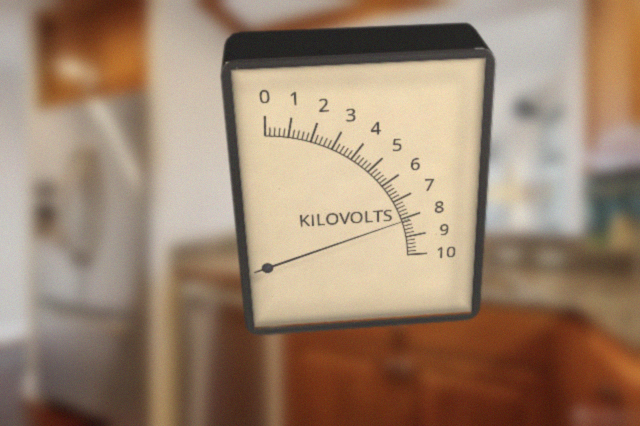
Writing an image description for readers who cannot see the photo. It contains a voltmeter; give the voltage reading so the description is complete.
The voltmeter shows 8 kV
